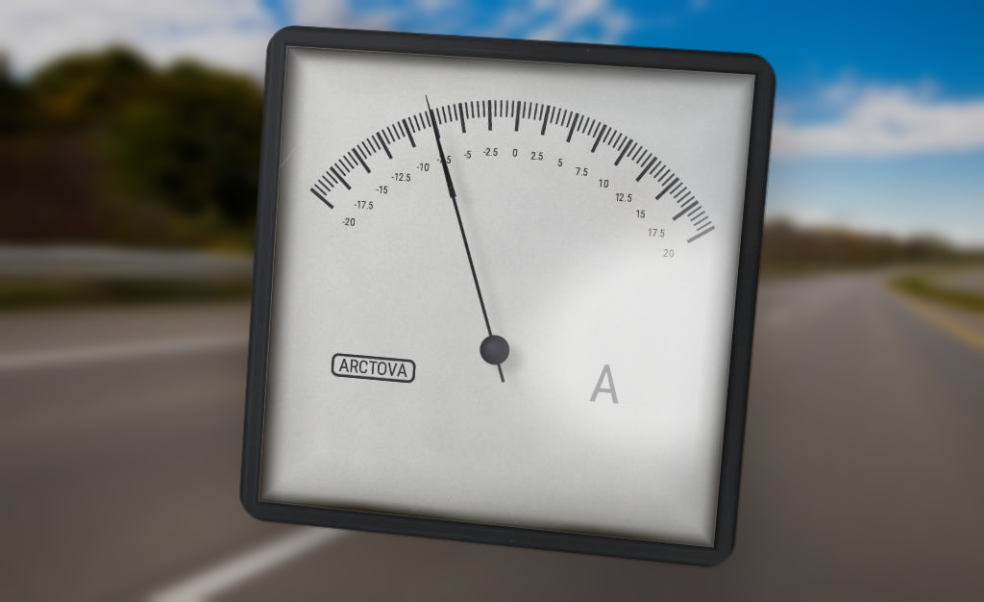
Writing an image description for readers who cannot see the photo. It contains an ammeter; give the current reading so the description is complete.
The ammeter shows -7.5 A
